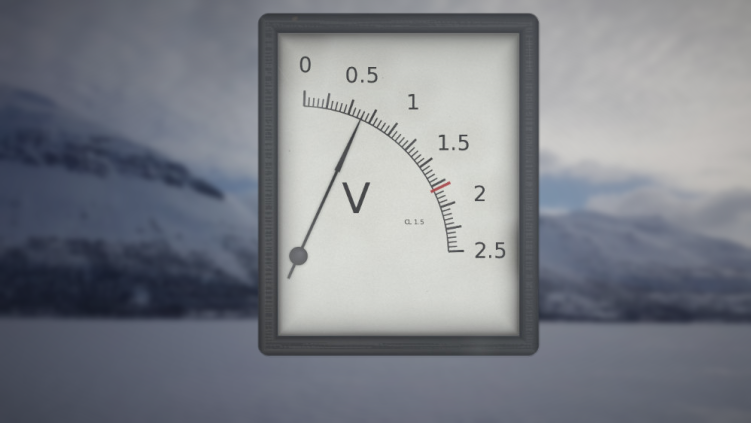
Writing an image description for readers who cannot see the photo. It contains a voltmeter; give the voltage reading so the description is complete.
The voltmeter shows 0.65 V
